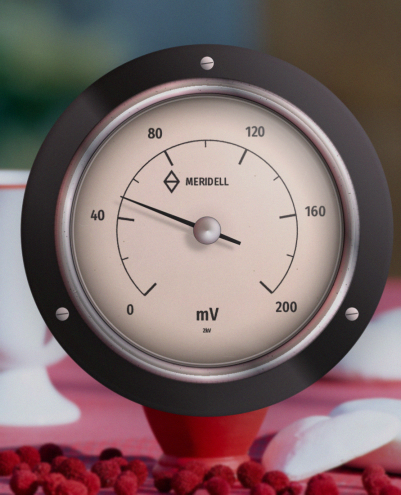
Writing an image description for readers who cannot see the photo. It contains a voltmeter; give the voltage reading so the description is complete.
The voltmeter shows 50 mV
